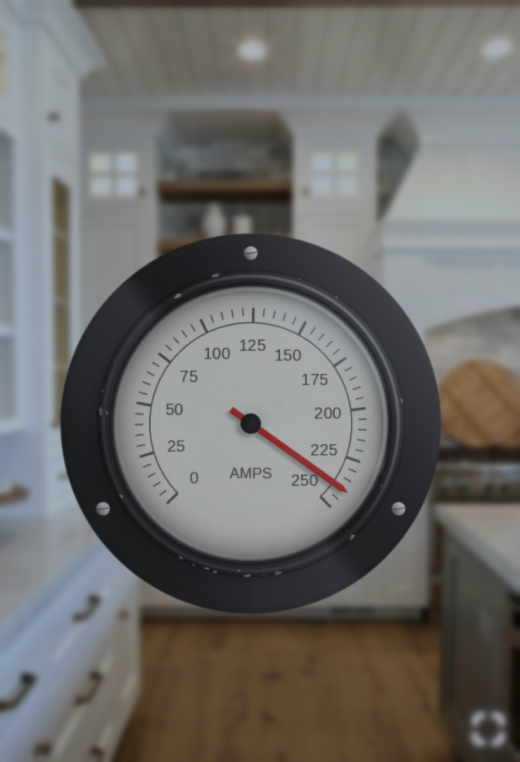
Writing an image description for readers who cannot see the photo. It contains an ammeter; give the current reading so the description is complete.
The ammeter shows 240 A
